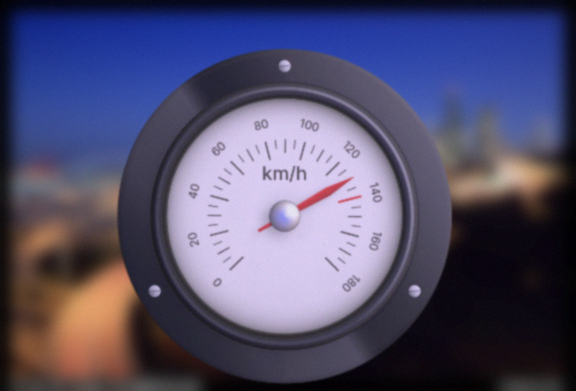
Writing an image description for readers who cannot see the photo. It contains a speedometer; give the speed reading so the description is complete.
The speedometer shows 130 km/h
